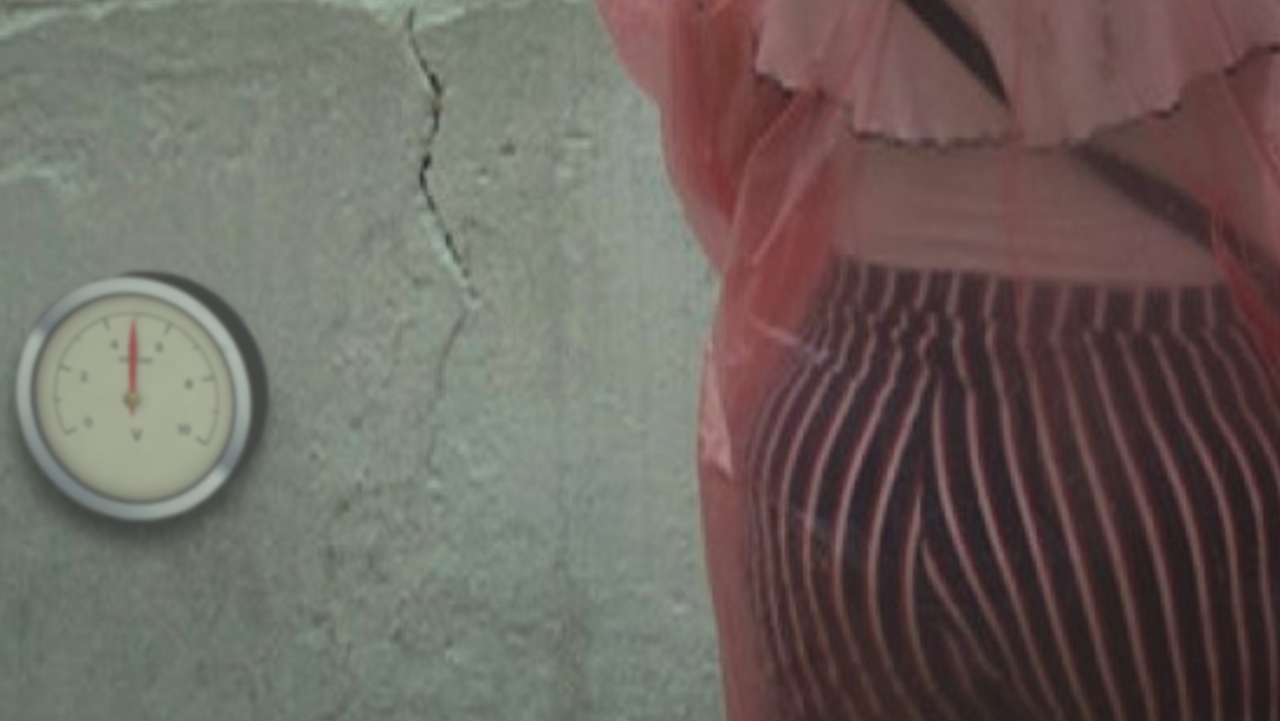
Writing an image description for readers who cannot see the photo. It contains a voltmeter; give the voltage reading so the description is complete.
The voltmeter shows 5 V
